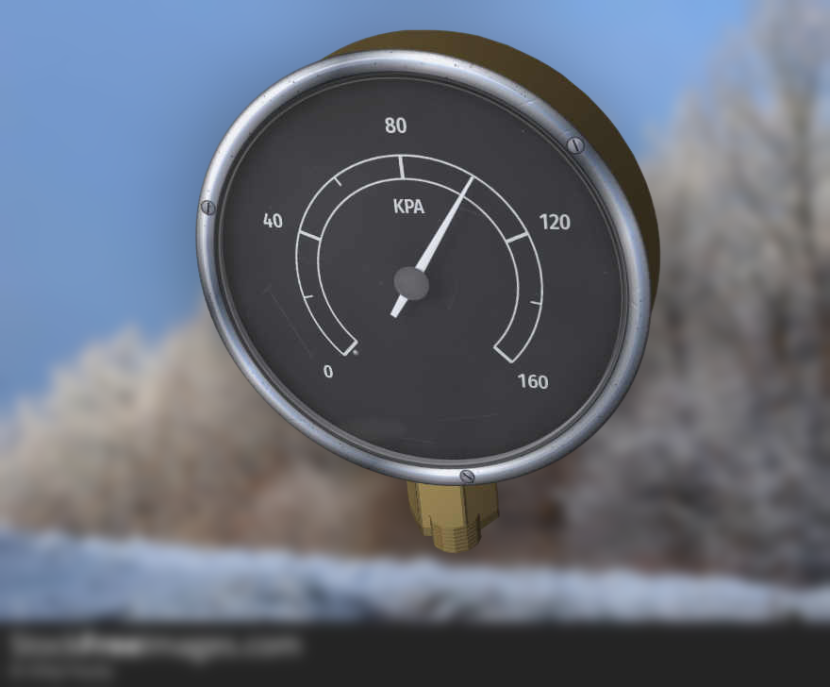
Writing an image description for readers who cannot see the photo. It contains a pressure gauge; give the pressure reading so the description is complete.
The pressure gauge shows 100 kPa
